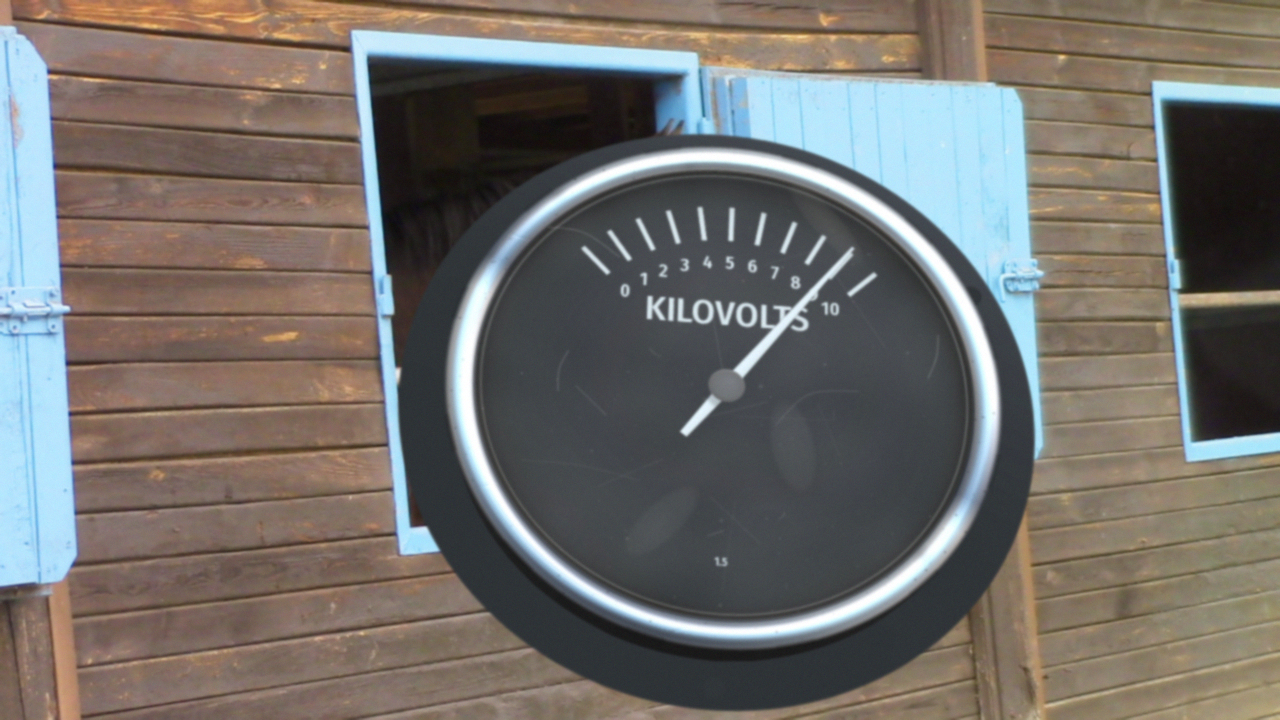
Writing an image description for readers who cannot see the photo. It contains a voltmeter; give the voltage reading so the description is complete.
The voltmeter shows 9 kV
